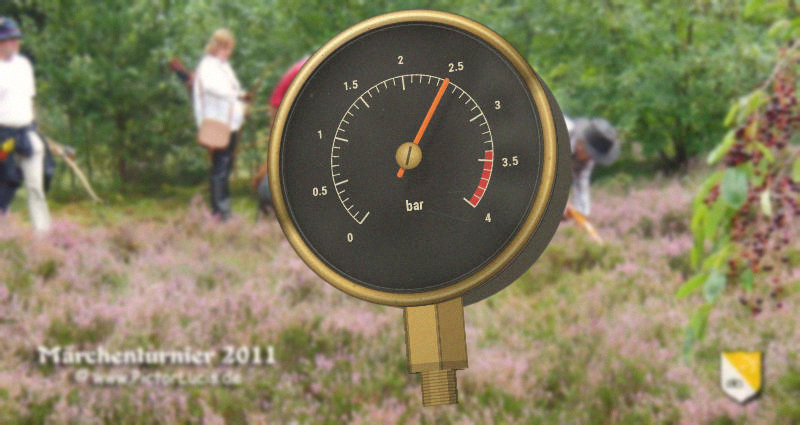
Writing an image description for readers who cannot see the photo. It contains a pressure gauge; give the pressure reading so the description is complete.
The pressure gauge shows 2.5 bar
